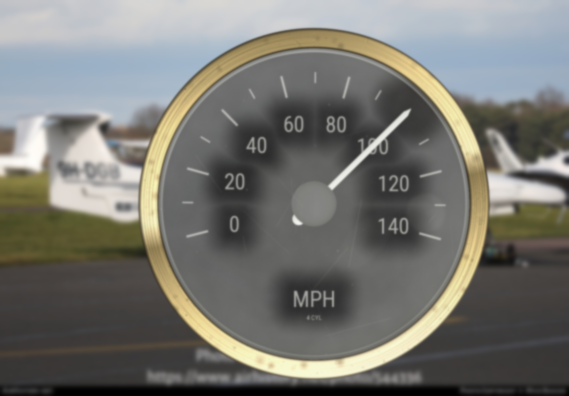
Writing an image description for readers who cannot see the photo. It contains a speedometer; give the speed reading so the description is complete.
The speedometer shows 100 mph
